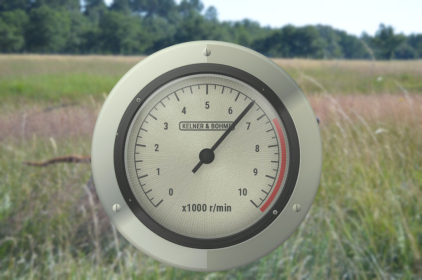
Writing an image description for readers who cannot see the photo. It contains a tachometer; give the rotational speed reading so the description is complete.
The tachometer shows 6500 rpm
